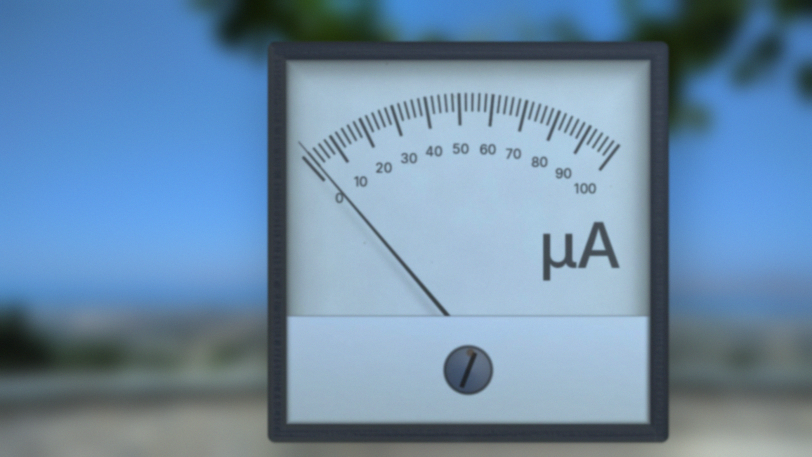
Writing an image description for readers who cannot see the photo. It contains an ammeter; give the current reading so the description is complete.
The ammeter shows 2 µA
